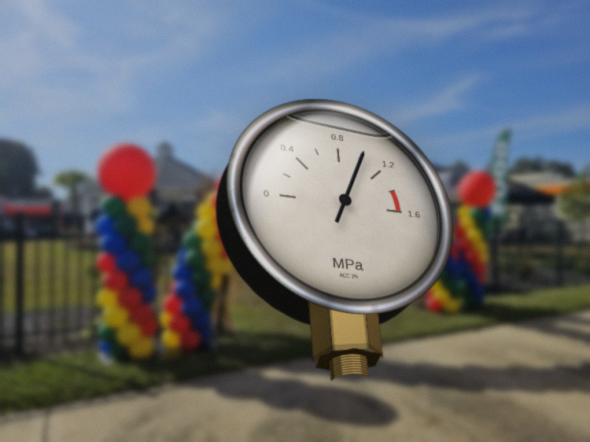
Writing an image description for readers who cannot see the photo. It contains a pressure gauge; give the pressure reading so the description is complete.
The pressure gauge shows 1 MPa
